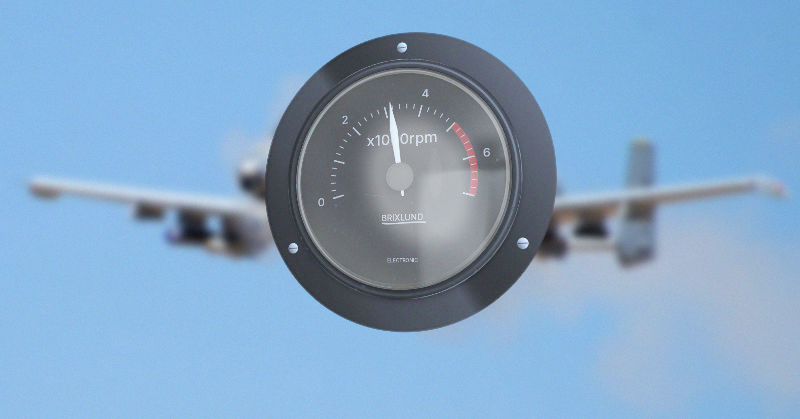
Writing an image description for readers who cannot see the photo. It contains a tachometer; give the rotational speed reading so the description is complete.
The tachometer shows 3200 rpm
